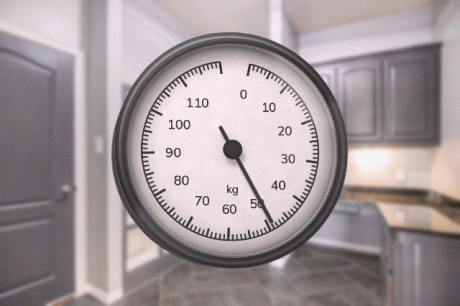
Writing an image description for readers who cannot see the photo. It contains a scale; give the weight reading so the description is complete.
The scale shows 49 kg
